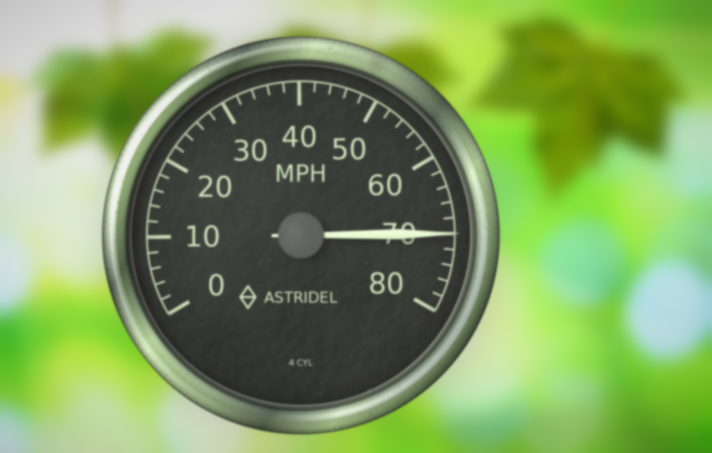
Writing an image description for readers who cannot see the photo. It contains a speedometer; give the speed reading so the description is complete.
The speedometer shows 70 mph
